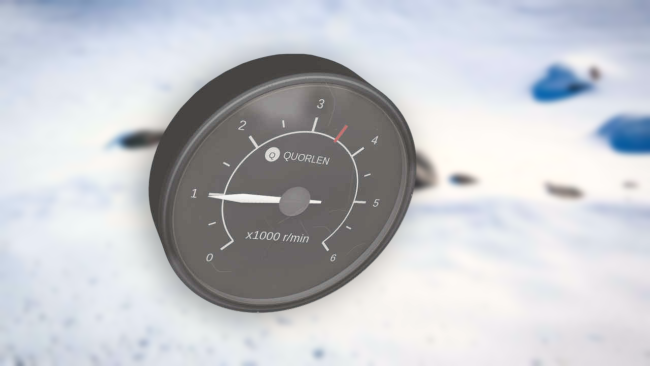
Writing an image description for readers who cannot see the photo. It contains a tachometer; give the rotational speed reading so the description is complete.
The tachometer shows 1000 rpm
